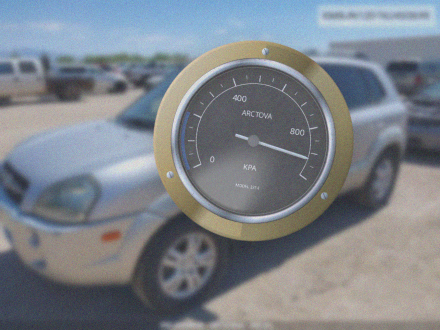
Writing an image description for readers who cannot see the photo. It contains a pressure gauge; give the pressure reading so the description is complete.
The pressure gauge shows 925 kPa
